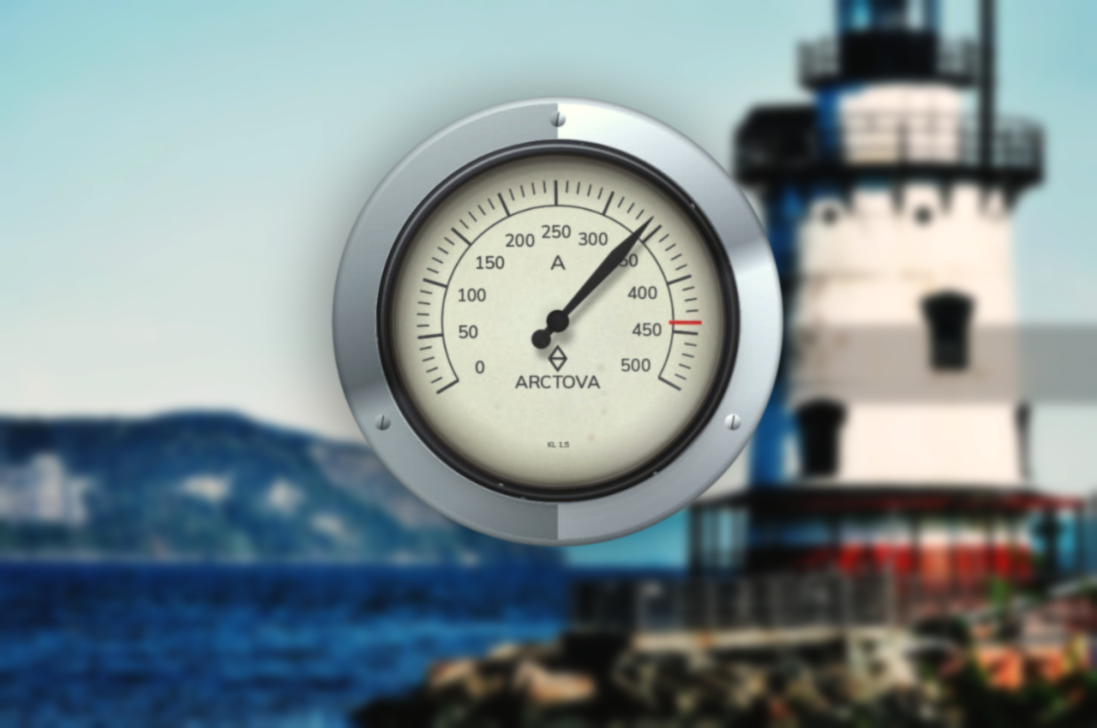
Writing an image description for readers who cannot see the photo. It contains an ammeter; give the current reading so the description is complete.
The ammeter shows 340 A
